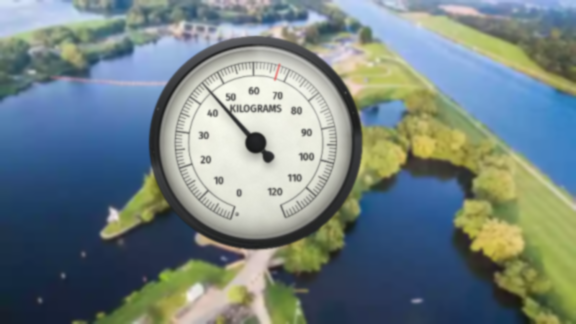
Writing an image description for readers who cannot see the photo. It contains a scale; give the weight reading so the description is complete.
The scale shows 45 kg
